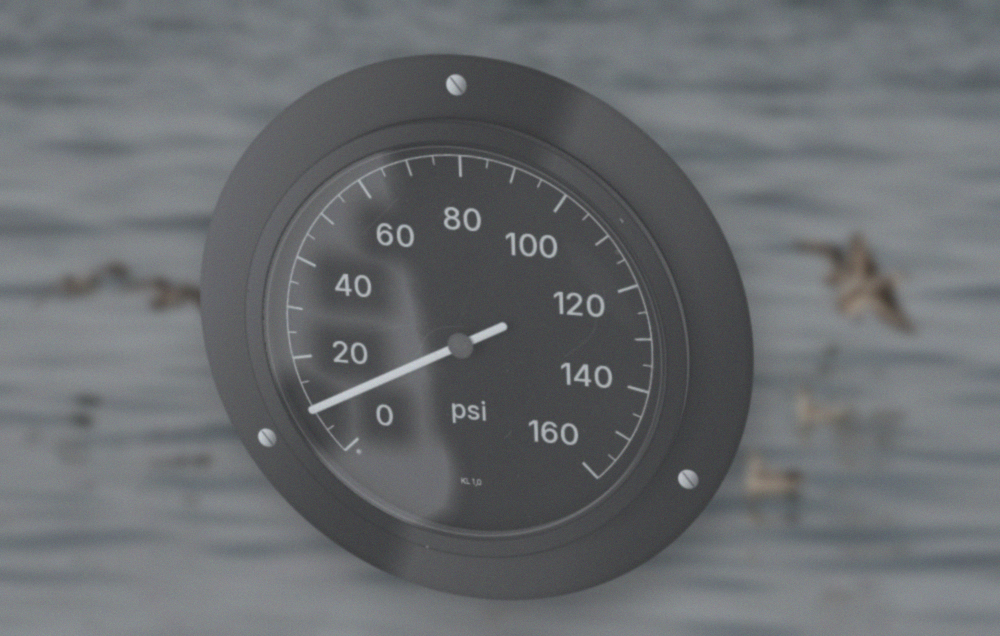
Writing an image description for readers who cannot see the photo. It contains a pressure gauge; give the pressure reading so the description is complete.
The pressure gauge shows 10 psi
